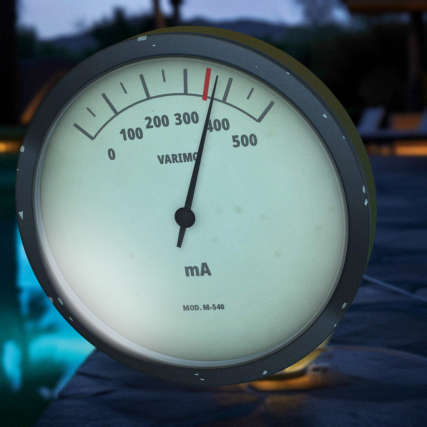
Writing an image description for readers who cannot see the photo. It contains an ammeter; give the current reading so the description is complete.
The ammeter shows 375 mA
